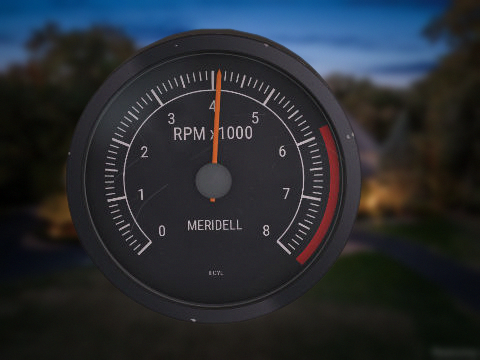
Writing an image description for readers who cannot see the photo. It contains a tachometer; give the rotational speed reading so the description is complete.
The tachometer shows 4100 rpm
